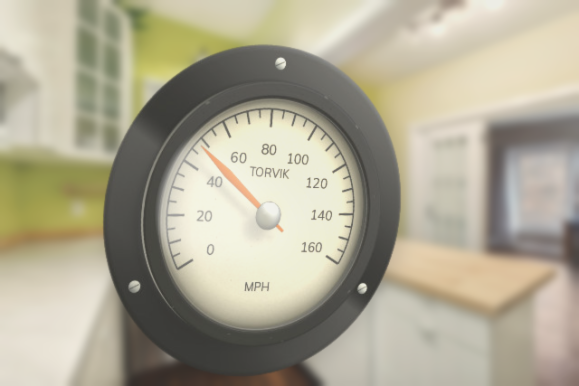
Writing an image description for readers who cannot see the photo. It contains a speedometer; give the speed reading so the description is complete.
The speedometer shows 47.5 mph
